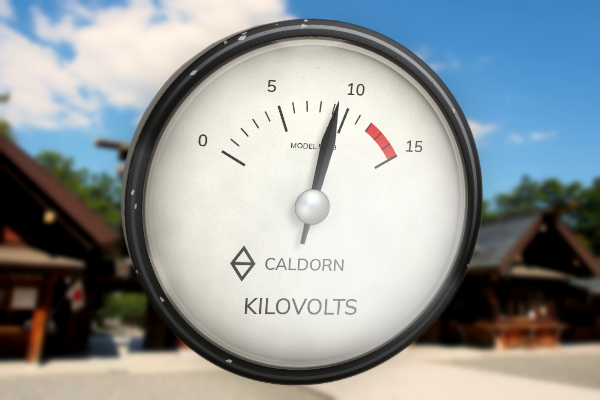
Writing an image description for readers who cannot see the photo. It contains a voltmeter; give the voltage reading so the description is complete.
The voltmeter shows 9 kV
